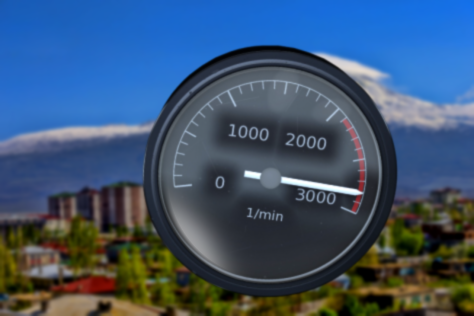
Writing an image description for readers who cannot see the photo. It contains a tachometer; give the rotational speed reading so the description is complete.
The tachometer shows 2800 rpm
